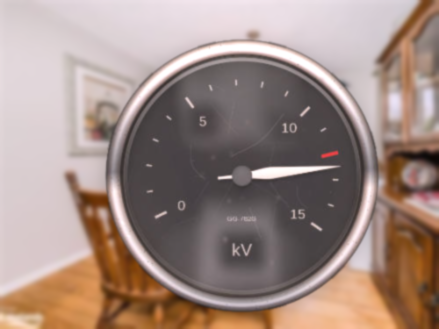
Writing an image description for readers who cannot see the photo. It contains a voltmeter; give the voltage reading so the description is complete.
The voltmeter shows 12.5 kV
